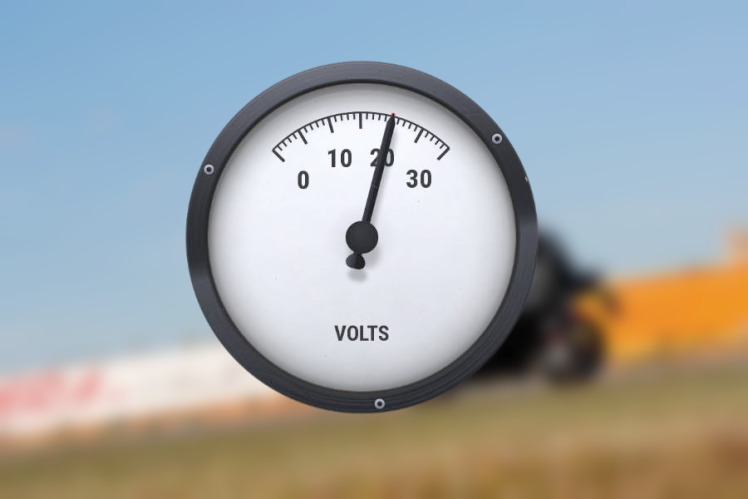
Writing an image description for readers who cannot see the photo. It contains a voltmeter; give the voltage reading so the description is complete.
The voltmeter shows 20 V
